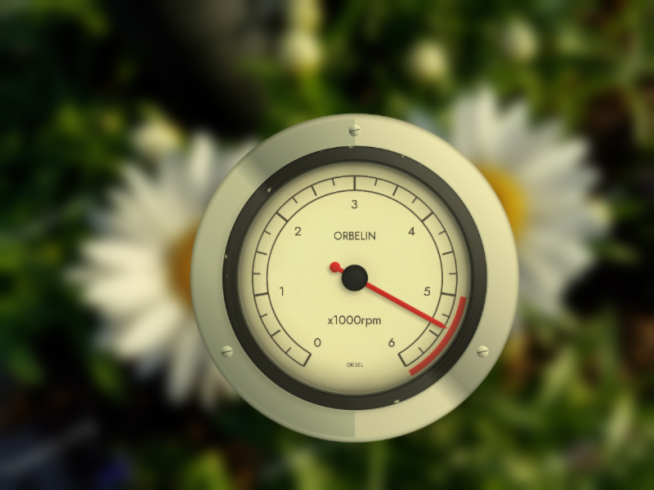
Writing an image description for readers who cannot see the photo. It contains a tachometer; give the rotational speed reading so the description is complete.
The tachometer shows 5375 rpm
